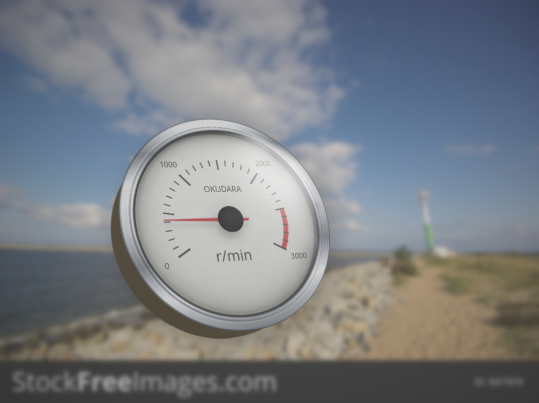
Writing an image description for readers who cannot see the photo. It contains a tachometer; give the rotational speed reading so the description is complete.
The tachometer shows 400 rpm
